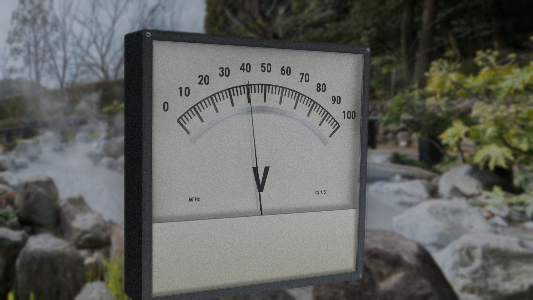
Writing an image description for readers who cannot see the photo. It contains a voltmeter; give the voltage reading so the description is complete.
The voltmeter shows 40 V
